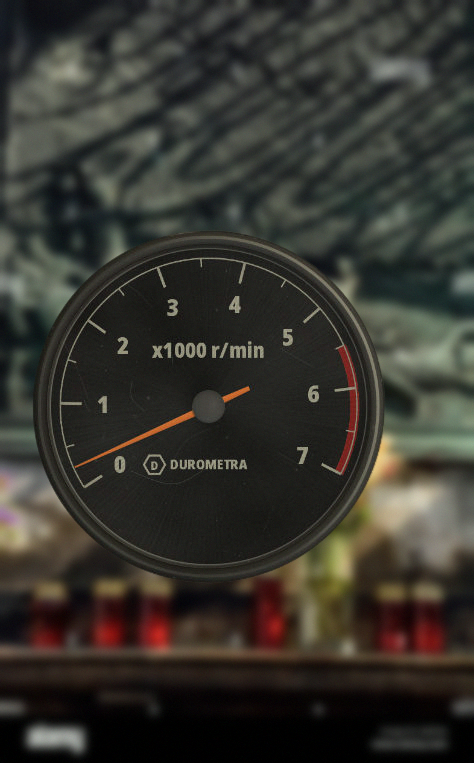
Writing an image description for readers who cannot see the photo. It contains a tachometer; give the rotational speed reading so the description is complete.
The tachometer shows 250 rpm
